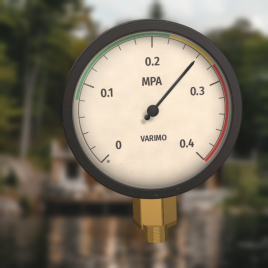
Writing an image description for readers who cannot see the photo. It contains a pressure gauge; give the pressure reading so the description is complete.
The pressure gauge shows 0.26 MPa
